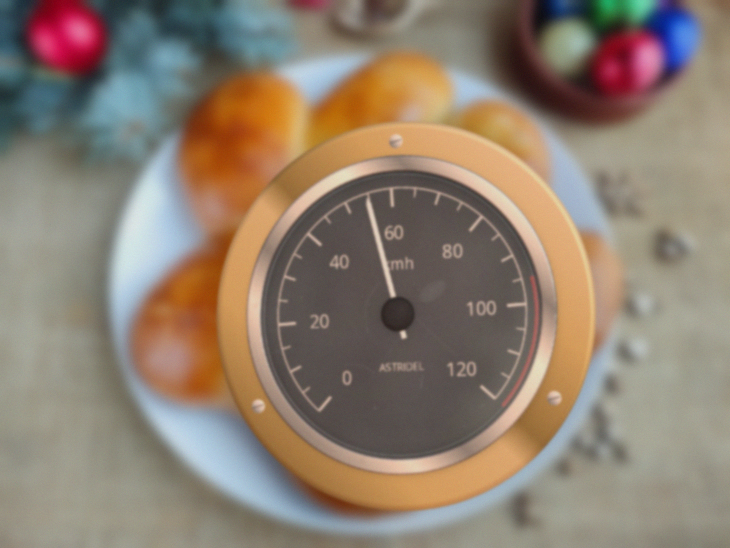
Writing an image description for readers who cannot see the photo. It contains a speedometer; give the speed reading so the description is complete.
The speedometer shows 55 km/h
